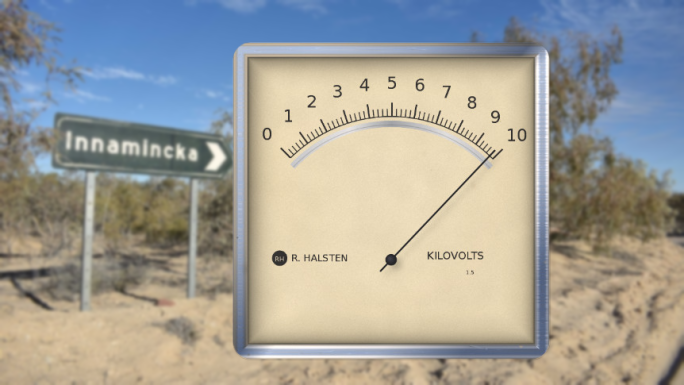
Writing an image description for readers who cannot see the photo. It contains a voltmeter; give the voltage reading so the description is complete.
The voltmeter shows 9.8 kV
